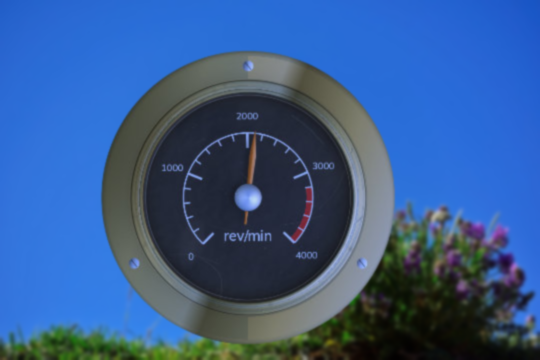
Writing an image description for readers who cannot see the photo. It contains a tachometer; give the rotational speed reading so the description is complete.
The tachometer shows 2100 rpm
